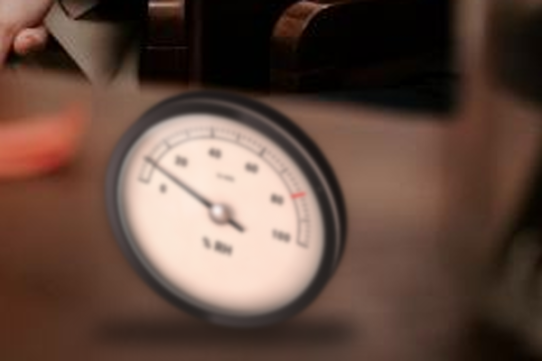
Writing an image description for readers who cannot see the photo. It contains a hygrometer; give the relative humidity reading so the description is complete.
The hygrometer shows 10 %
